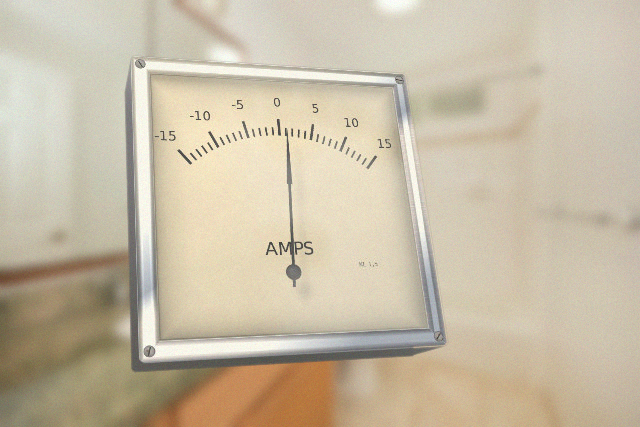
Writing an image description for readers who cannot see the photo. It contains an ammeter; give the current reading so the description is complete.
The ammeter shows 1 A
